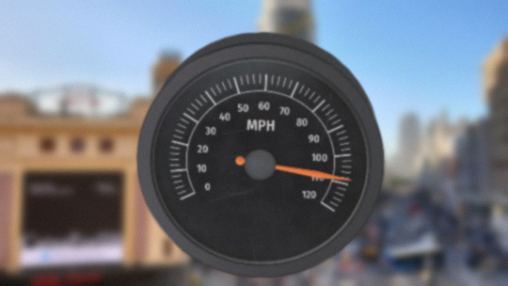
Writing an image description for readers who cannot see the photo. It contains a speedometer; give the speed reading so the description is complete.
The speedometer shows 108 mph
